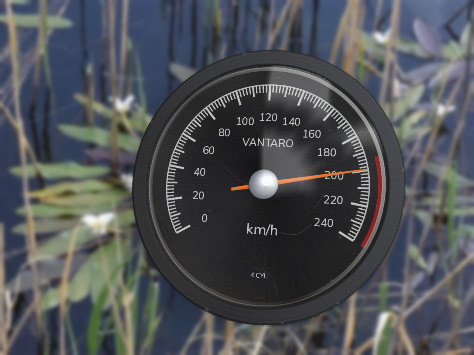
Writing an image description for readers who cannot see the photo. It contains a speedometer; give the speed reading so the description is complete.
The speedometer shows 200 km/h
